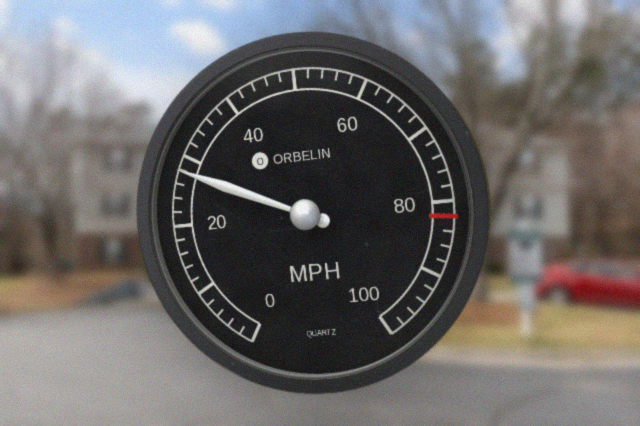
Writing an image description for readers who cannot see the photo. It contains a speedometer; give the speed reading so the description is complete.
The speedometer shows 28 mph
